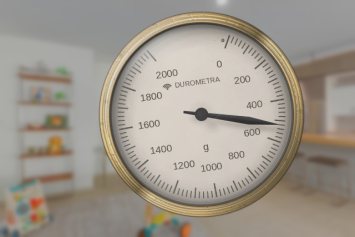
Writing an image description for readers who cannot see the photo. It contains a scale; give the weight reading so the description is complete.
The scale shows 520 g
